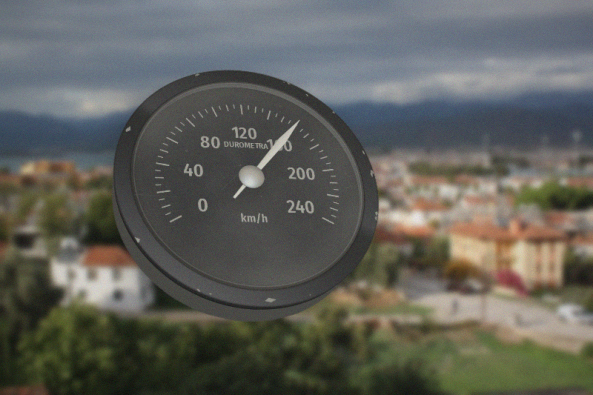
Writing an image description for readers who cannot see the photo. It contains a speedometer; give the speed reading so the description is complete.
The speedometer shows 160 km/h
